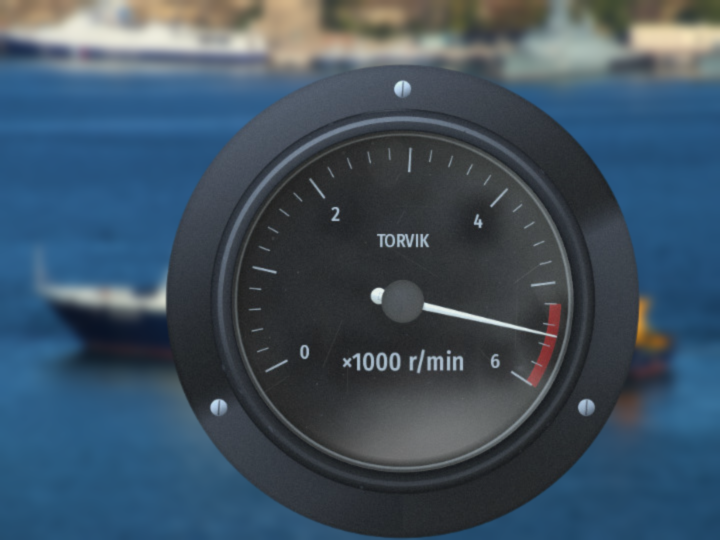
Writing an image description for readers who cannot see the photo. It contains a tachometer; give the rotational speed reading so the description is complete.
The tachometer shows 5500 rpm
